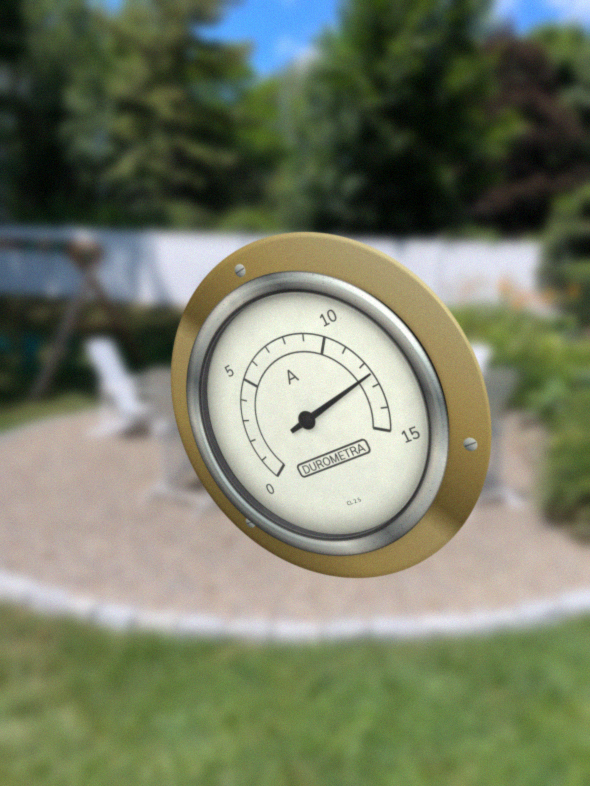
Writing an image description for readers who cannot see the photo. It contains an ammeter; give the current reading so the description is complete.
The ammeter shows 12.5 A
